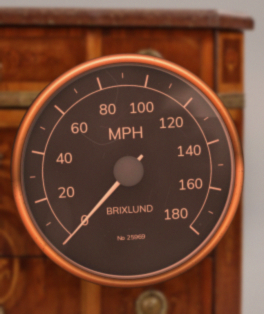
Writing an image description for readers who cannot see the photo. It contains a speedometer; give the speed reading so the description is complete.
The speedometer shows 0 mph
